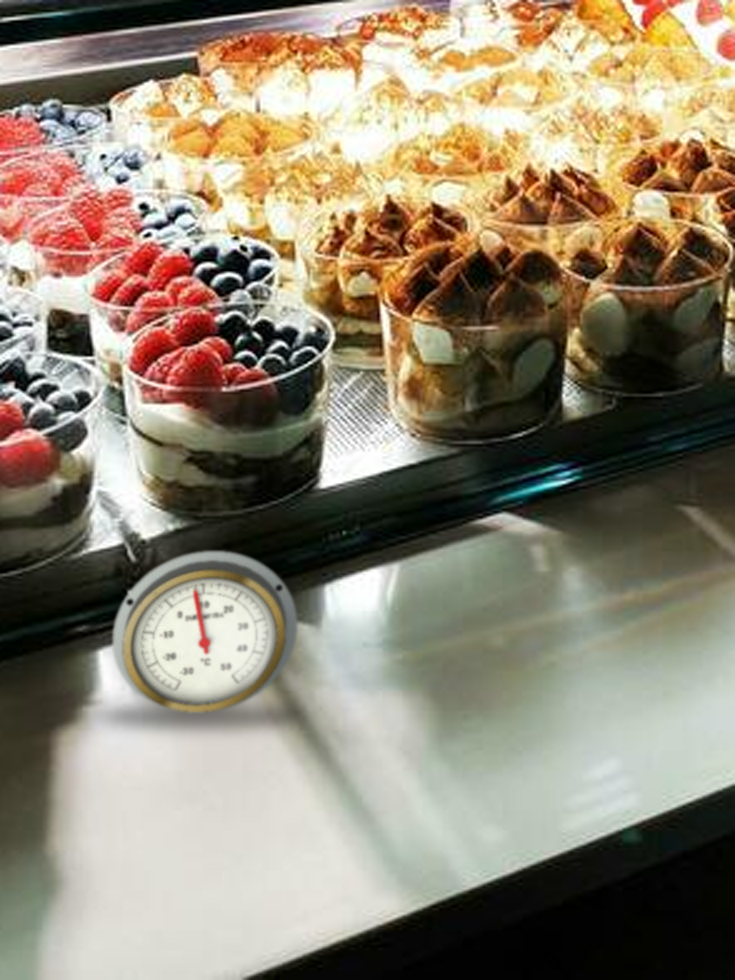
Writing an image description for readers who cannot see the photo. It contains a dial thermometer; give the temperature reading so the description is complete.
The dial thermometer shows 8 °C
